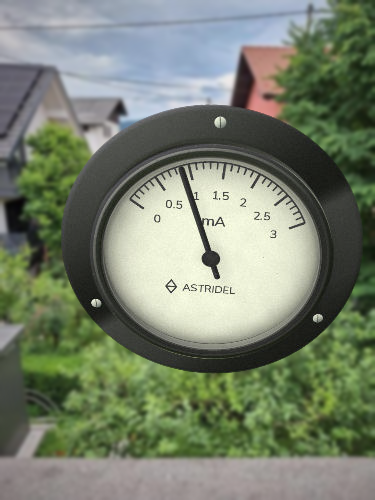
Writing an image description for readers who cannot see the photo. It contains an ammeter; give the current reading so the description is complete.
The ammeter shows 0.9 mA
